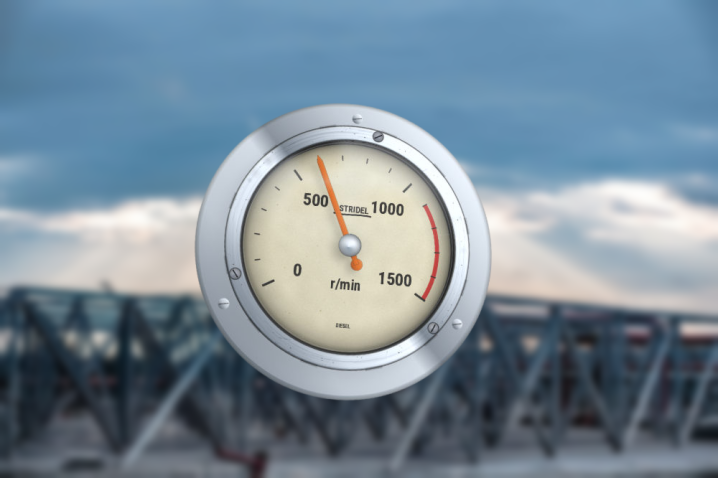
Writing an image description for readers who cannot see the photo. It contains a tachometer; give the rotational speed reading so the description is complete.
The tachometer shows 600 rpm
